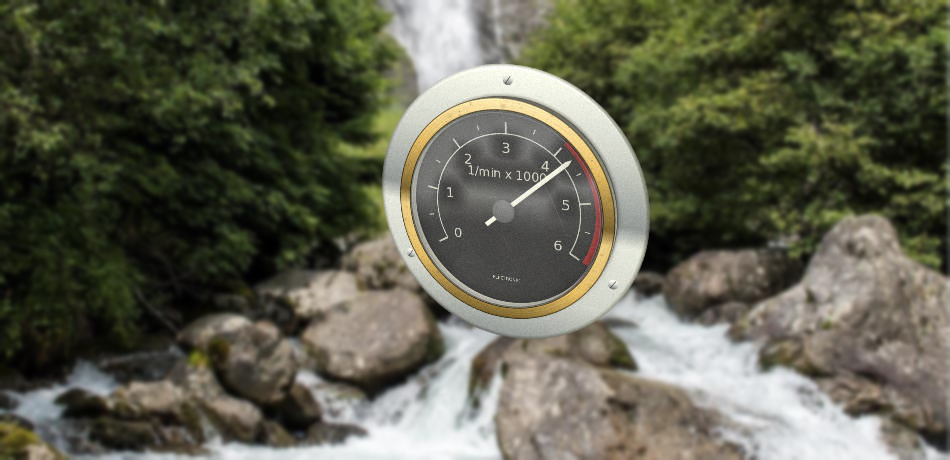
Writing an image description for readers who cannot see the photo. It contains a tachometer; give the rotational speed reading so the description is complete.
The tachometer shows 4250 rpm
